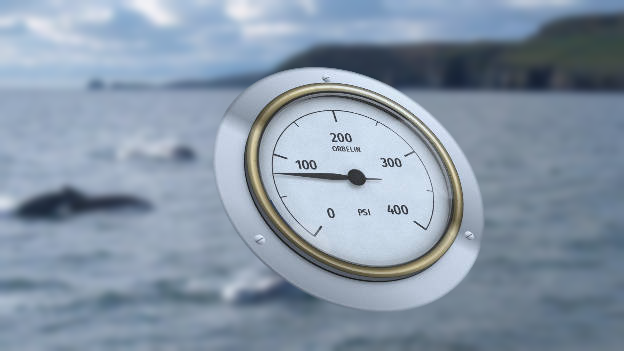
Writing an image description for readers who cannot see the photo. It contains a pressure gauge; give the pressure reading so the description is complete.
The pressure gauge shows 75 psi
